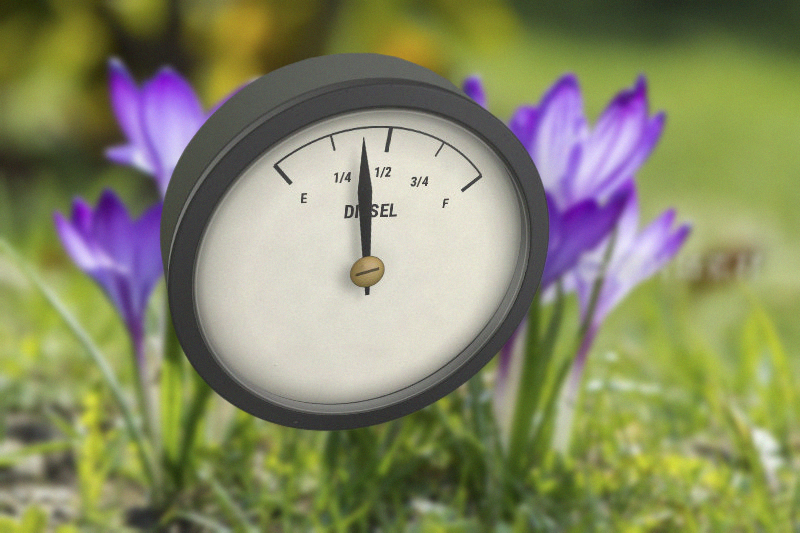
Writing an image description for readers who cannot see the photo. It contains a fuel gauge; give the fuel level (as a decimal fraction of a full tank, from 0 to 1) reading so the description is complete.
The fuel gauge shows 0.375
